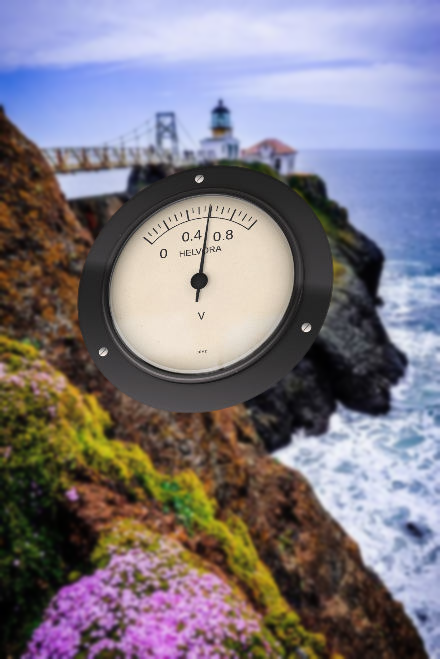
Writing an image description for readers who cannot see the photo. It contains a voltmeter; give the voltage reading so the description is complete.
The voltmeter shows 0.6 V
